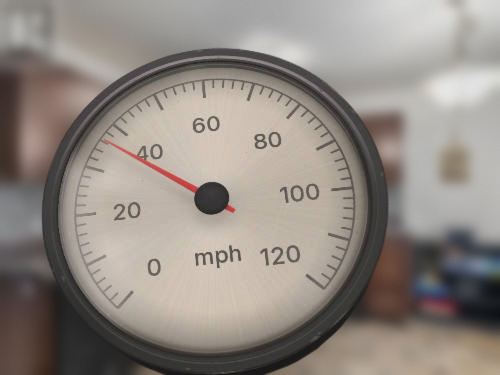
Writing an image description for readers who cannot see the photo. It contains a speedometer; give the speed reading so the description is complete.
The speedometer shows 36 mph
